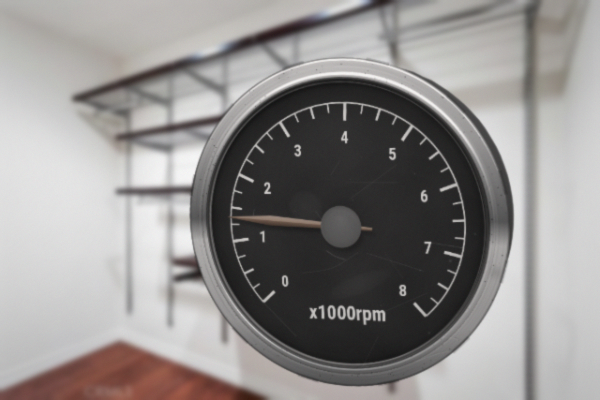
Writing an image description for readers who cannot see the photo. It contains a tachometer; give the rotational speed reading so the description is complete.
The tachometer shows 1375 rpm
